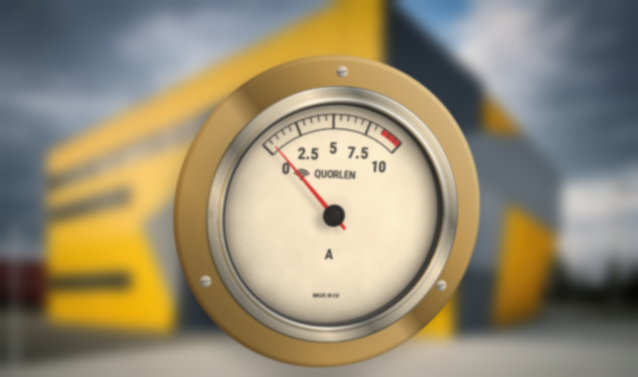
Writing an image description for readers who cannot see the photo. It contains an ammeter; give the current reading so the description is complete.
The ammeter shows 0.5 A
